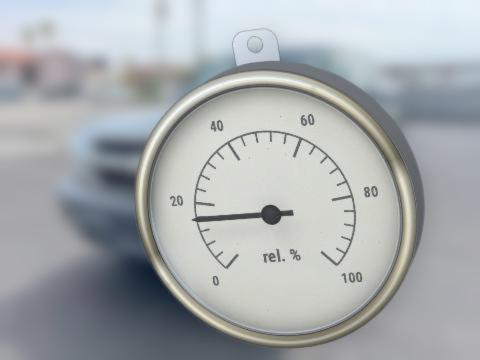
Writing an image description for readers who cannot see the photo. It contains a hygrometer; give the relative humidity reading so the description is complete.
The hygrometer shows 16 %
